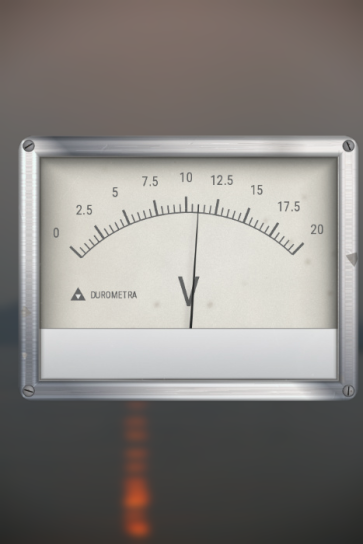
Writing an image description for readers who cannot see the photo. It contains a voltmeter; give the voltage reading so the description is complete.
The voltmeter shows 11 V
